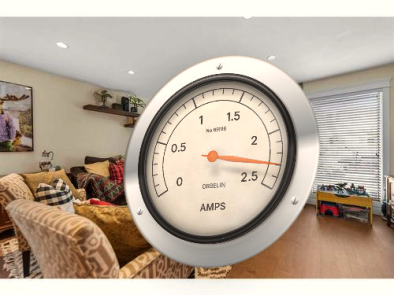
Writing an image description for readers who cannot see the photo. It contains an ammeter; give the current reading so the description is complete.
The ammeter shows 2.3 A
